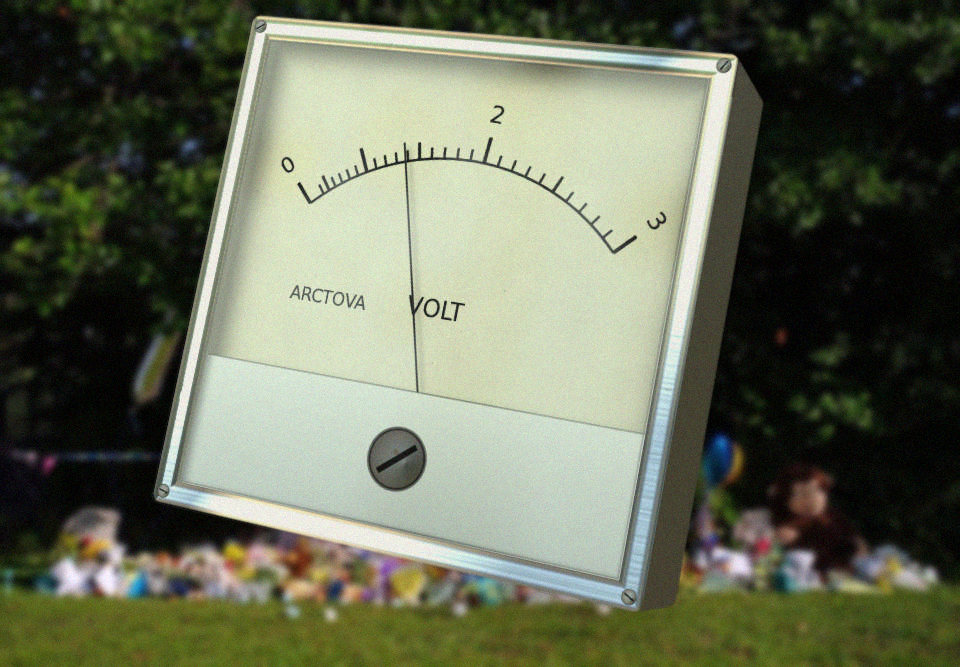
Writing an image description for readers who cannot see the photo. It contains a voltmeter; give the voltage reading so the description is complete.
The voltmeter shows 1.4 V
